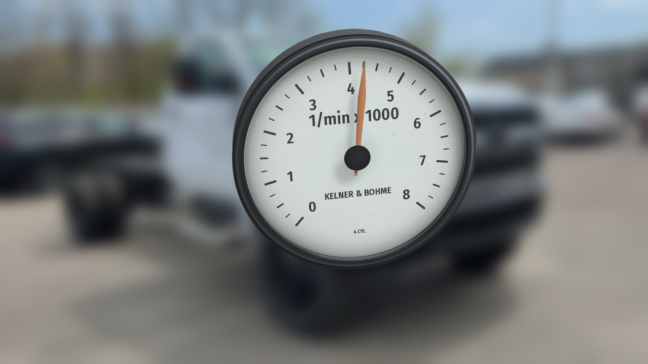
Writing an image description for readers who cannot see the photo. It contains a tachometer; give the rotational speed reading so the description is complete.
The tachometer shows 4250 rpm
